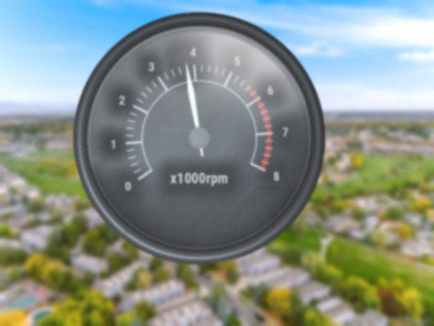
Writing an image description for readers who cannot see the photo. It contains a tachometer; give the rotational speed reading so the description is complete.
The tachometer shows 3800 rpm
